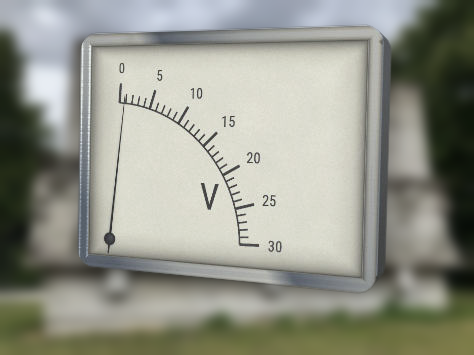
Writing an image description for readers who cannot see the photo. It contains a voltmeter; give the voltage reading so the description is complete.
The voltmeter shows 1 V
